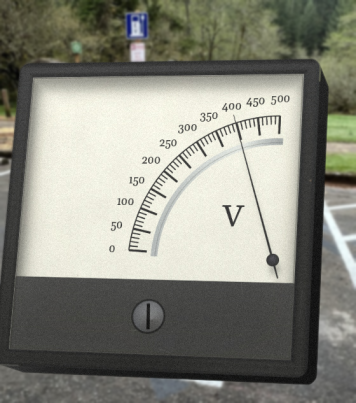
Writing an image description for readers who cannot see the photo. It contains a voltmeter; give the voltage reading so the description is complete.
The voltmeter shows 400 V
